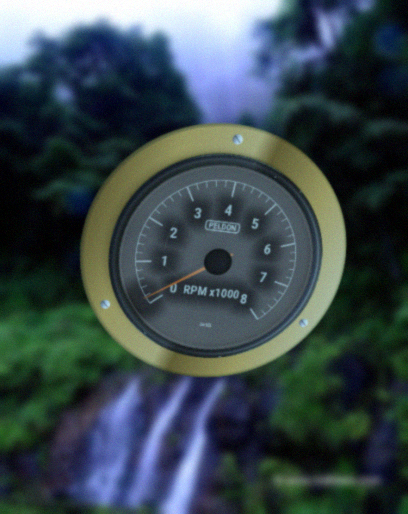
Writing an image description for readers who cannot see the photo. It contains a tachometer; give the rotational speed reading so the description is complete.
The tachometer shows 200 rpm
